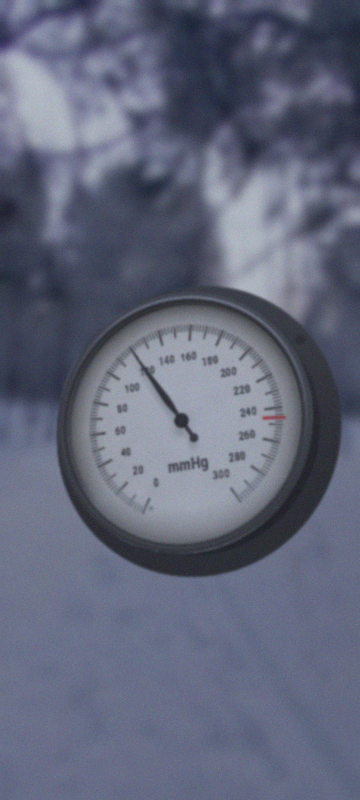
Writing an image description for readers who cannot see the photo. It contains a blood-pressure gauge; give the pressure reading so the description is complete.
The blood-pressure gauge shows 120 mmHg
